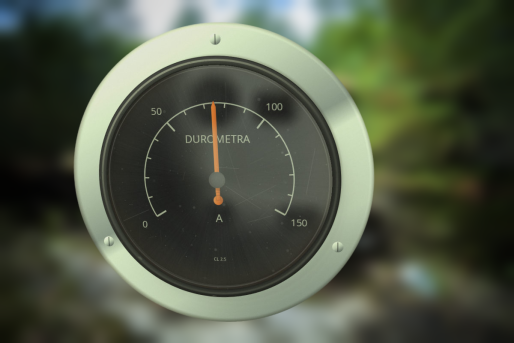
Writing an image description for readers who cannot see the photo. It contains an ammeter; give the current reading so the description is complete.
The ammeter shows 75 A
